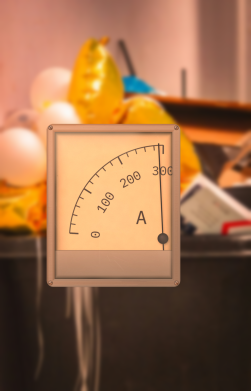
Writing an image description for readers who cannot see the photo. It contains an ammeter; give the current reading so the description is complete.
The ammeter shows 290 A
